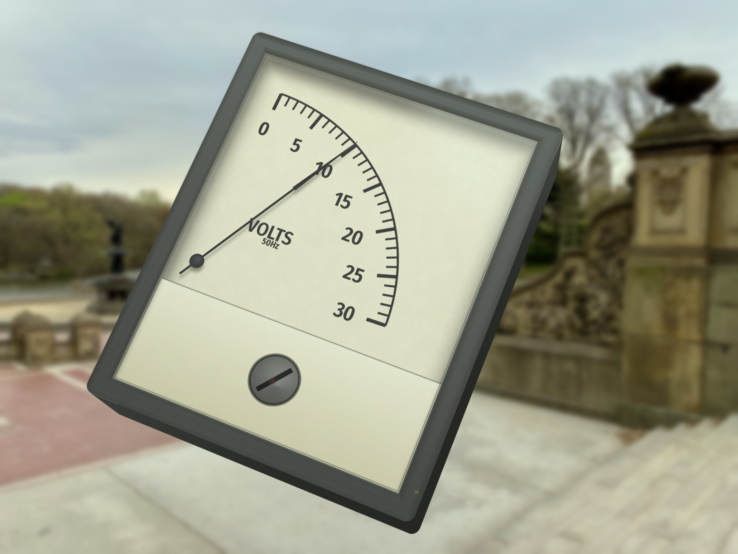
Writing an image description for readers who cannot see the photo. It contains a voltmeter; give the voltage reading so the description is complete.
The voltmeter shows 10 V
